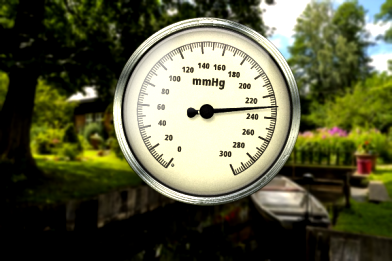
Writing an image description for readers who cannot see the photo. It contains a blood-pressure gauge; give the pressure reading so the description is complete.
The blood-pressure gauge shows 230 mmHg
